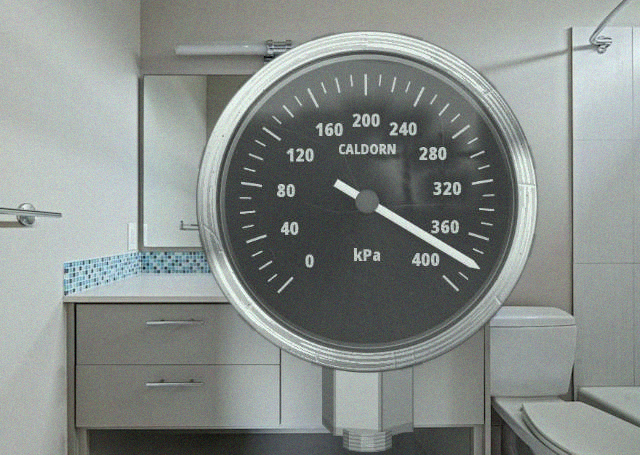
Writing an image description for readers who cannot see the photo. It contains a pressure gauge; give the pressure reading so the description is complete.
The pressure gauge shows 380 kPa
